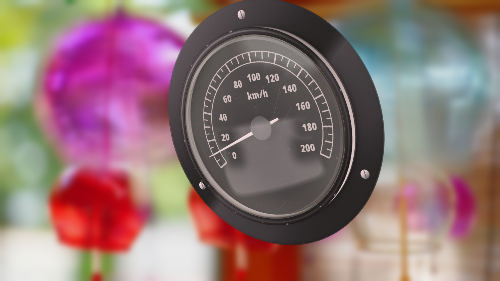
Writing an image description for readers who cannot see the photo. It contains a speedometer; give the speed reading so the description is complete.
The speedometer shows 10 km/h
